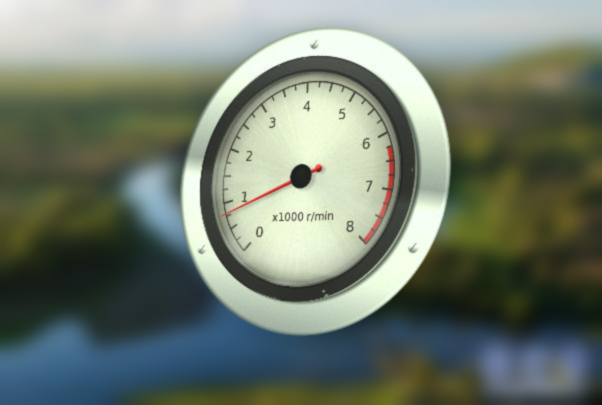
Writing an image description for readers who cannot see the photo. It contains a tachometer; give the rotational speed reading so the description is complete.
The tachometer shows 750 rpm
